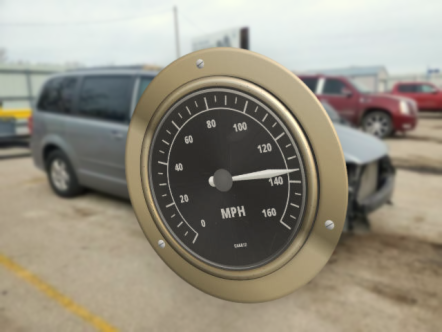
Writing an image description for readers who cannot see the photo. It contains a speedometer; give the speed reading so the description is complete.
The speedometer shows 135 mph
